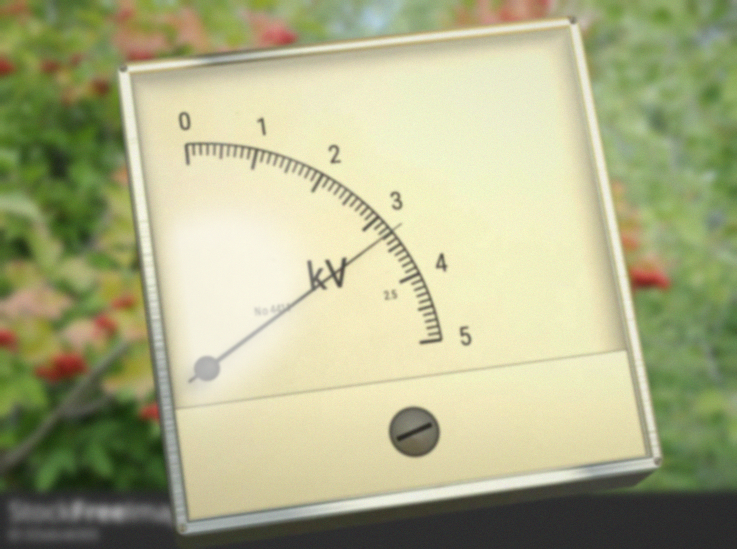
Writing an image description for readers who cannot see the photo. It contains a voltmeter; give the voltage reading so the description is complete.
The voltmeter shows 3.3 kV
